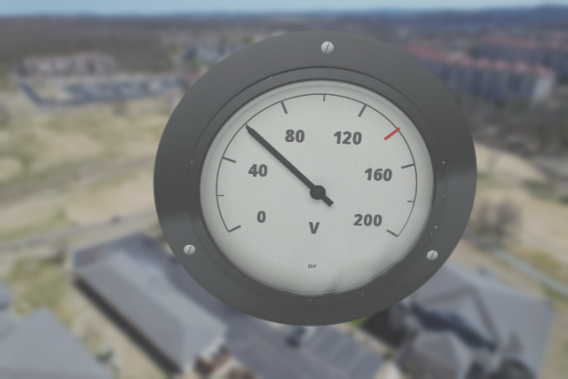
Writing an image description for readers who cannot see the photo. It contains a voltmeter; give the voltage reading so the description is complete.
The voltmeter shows 60 V
